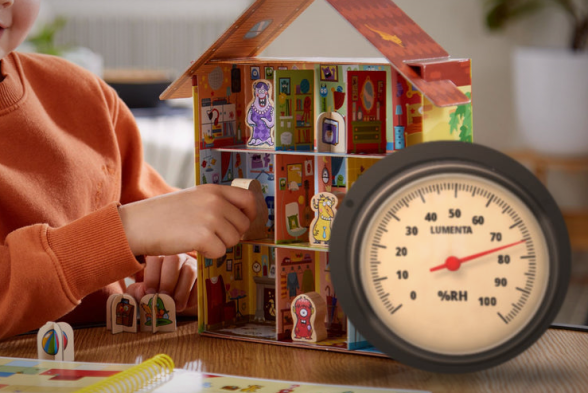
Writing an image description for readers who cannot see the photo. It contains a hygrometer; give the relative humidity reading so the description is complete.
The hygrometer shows 75 %
